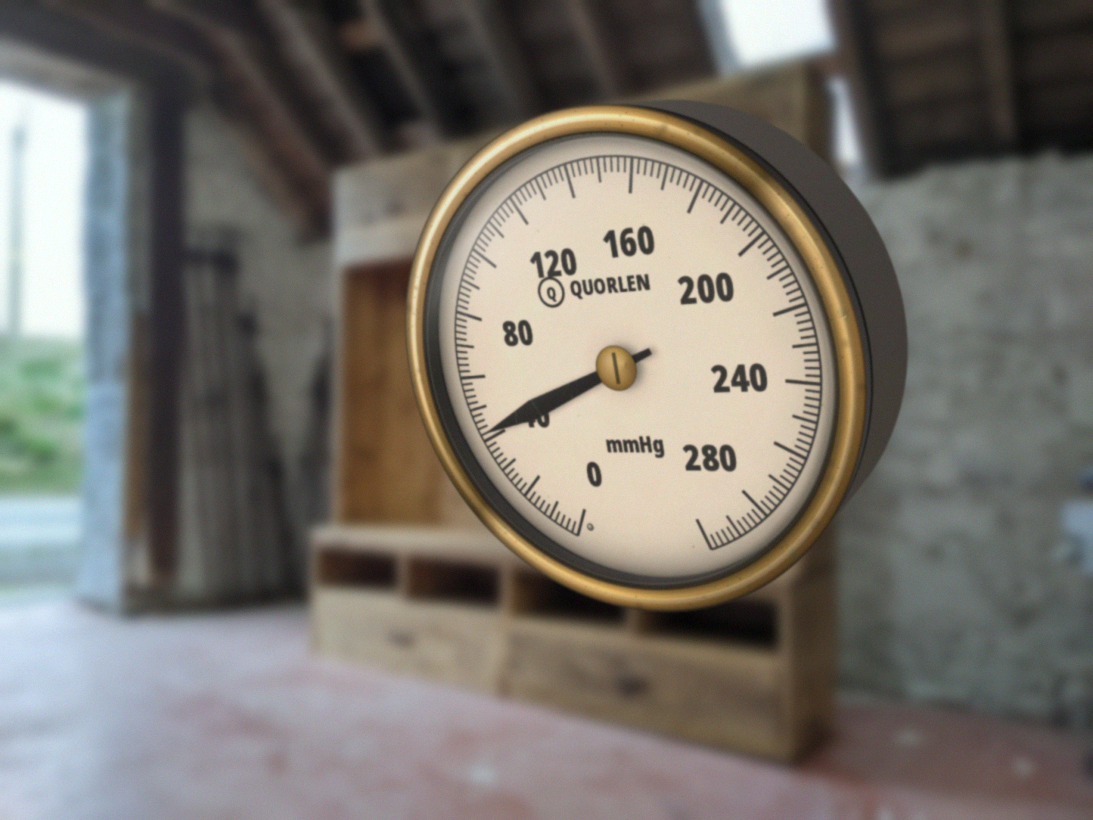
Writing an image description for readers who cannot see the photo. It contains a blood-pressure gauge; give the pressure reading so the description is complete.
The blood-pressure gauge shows 42 mmHg
